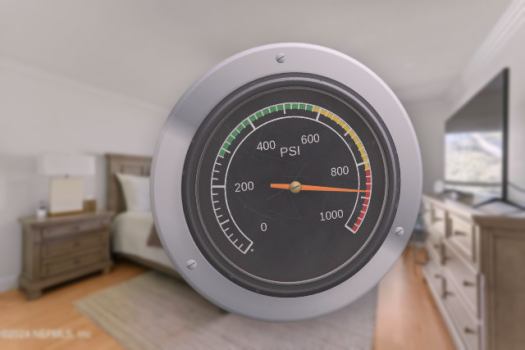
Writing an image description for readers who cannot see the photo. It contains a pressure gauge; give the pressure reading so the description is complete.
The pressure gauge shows 880 psi
